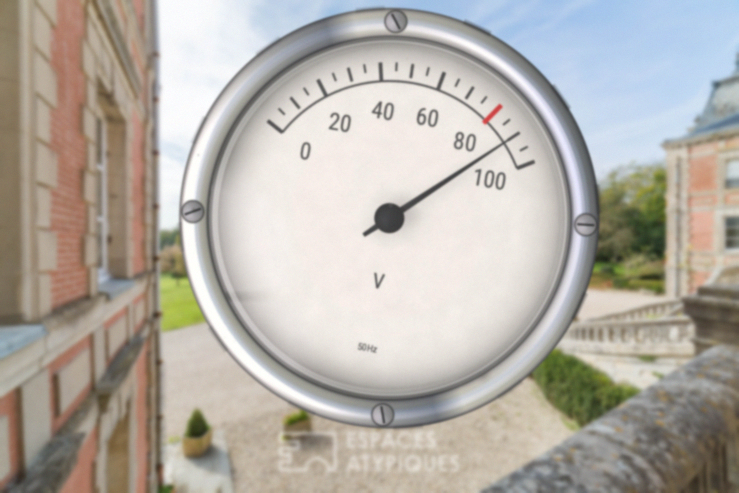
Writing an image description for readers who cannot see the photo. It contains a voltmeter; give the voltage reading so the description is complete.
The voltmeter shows 90 V
